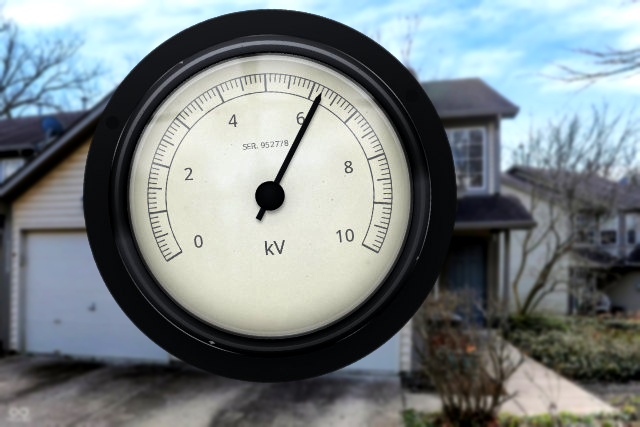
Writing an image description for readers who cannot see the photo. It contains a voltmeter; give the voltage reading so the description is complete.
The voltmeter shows 6.2 kV
